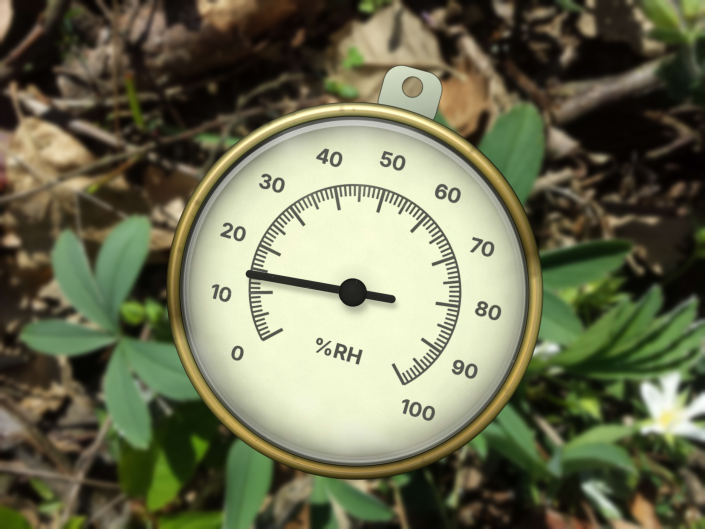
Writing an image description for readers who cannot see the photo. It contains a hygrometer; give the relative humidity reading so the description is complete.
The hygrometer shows 14 %
